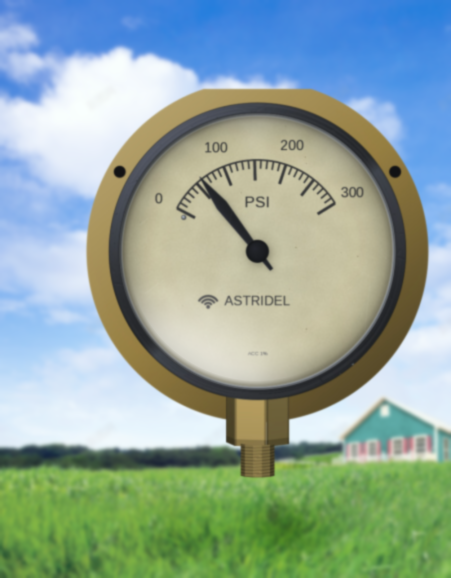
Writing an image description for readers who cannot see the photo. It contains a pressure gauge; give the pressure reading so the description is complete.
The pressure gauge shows 60 psi
